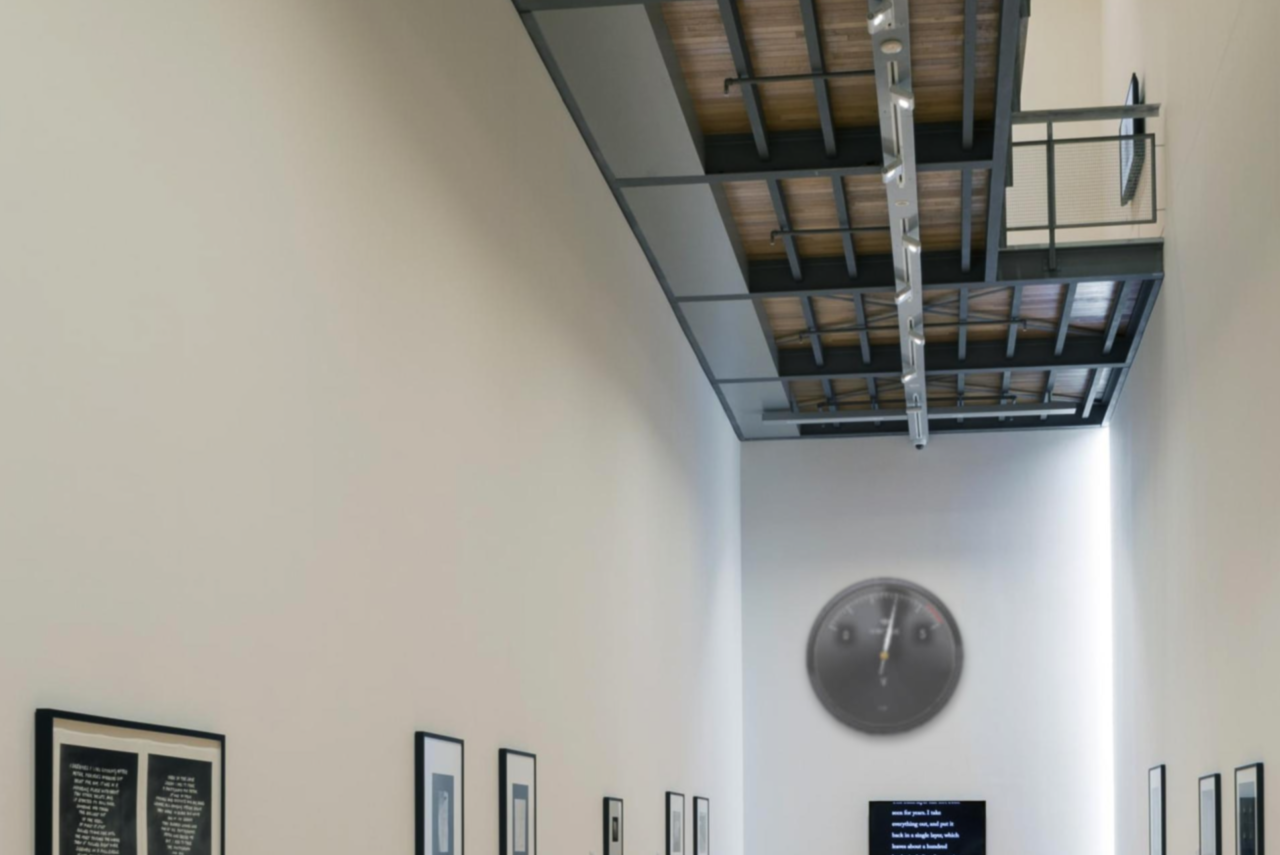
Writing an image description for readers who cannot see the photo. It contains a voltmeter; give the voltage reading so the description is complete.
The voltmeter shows 3 V
